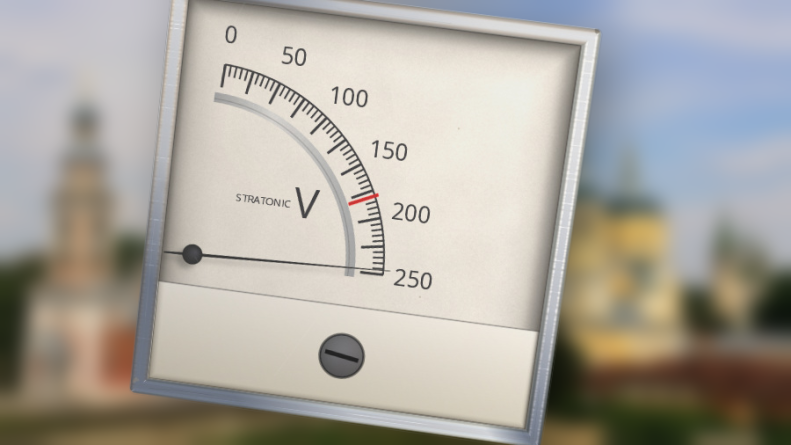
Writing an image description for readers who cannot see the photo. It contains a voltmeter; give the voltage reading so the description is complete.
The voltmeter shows 245 V
